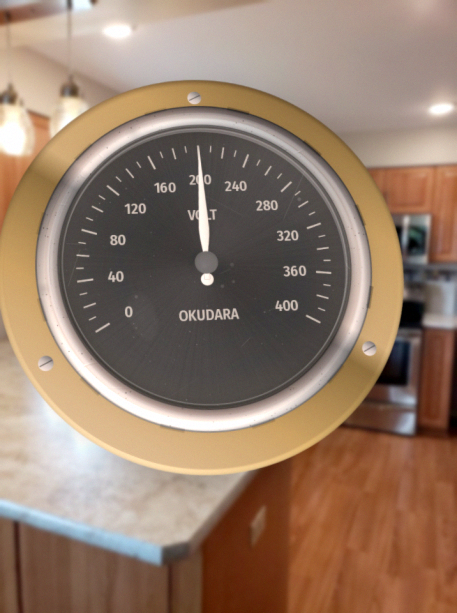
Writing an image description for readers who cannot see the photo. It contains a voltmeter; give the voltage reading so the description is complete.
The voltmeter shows 200 V
